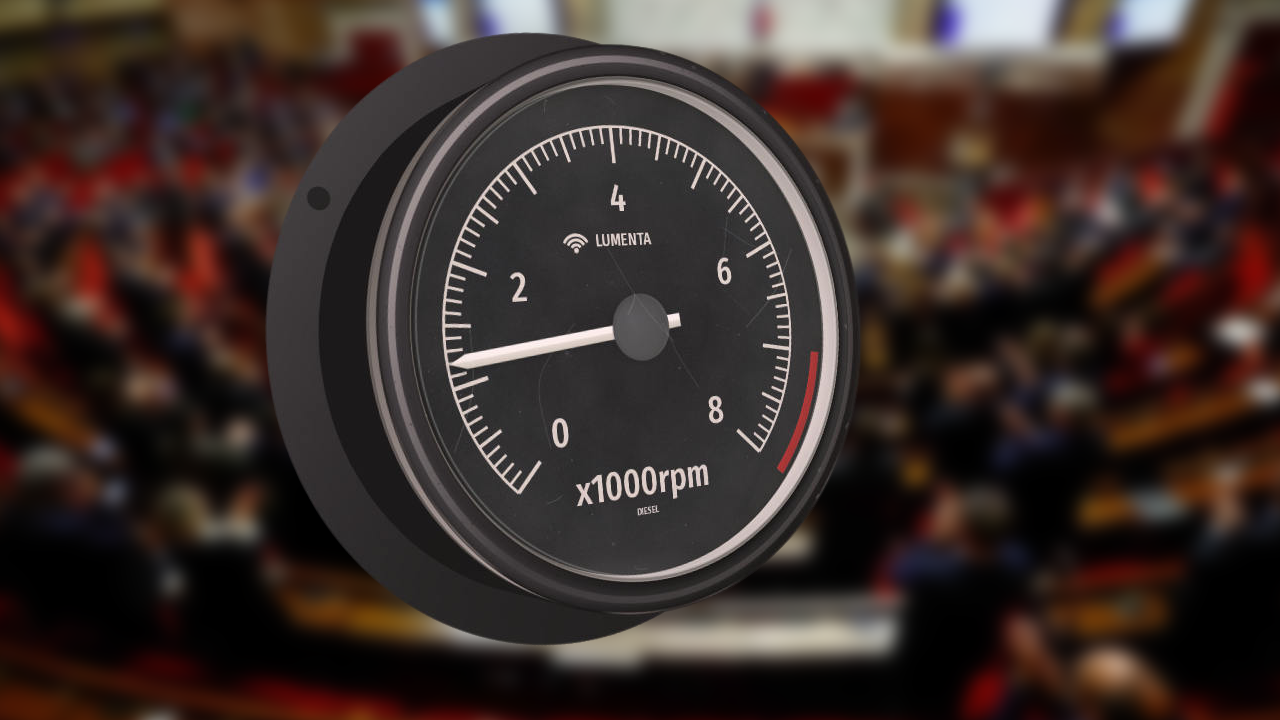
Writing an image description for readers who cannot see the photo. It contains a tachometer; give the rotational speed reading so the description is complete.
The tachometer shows 1200 rpm
